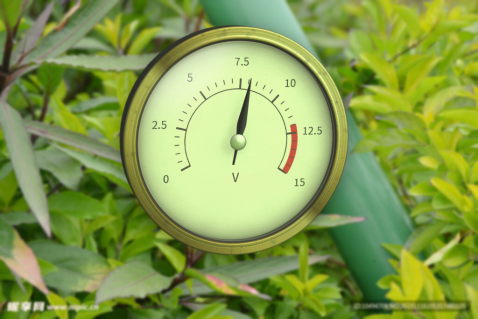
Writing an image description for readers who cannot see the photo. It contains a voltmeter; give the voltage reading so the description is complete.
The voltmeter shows 8 V
